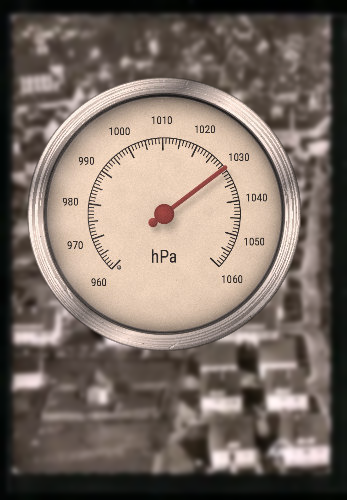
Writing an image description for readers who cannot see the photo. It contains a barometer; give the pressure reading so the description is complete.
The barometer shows 1030 hPa
